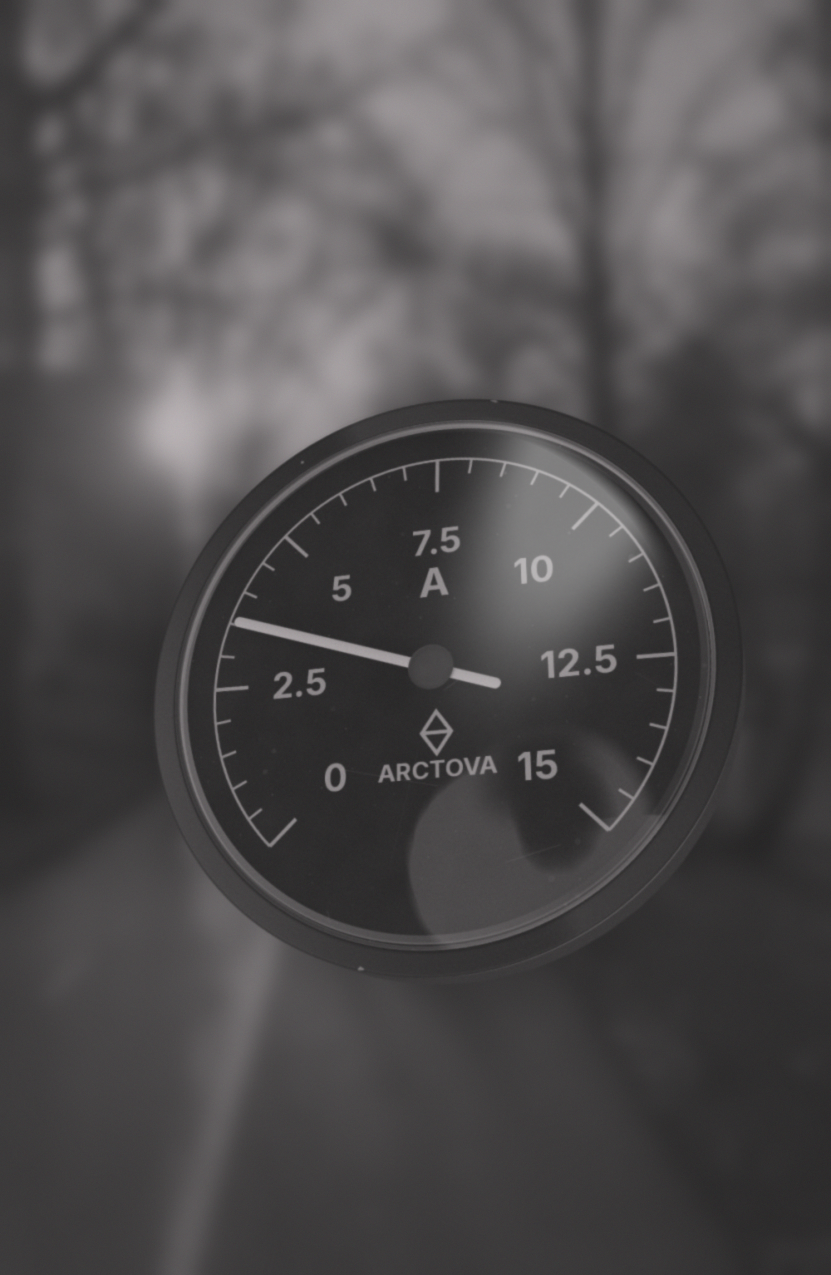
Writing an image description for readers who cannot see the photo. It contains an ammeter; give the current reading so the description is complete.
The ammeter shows 3.5 A
